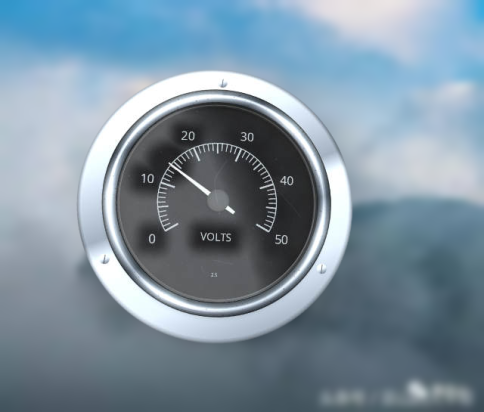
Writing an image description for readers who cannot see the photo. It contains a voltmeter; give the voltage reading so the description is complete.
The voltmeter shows 14 V
